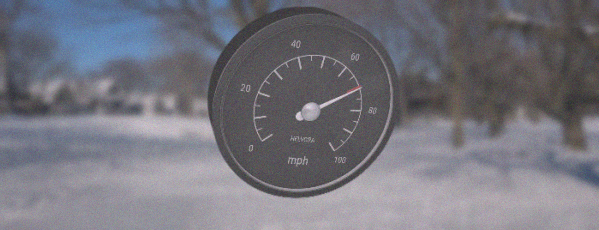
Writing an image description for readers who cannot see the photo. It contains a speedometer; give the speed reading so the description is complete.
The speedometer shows 70 mph
